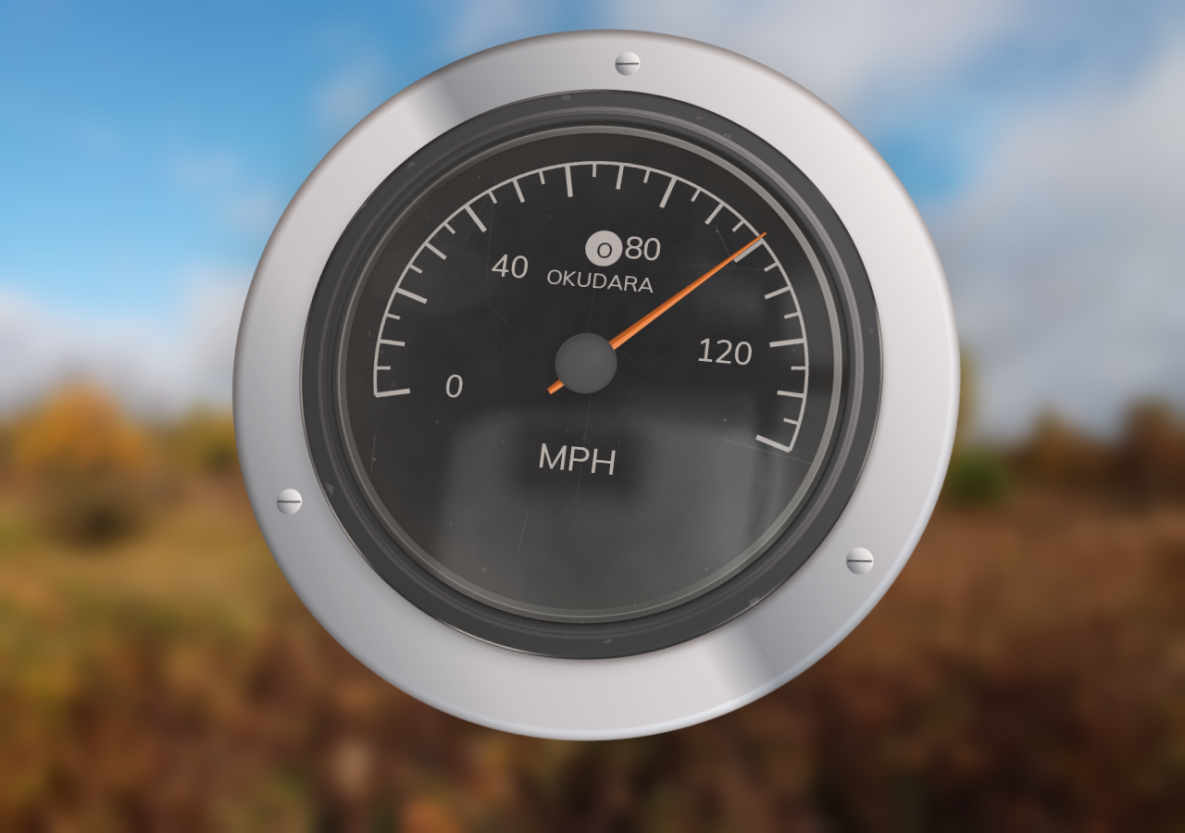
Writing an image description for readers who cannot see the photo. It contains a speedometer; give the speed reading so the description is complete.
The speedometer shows 100 mph
